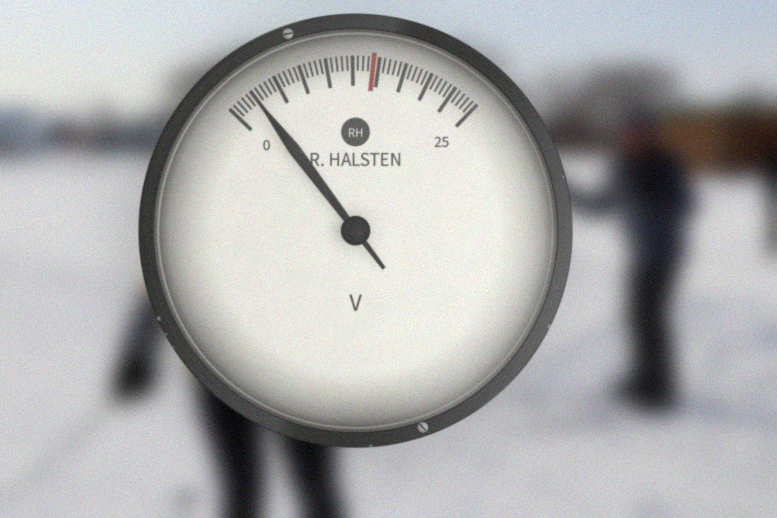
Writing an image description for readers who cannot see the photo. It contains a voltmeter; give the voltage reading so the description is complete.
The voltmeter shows 2.5 V
